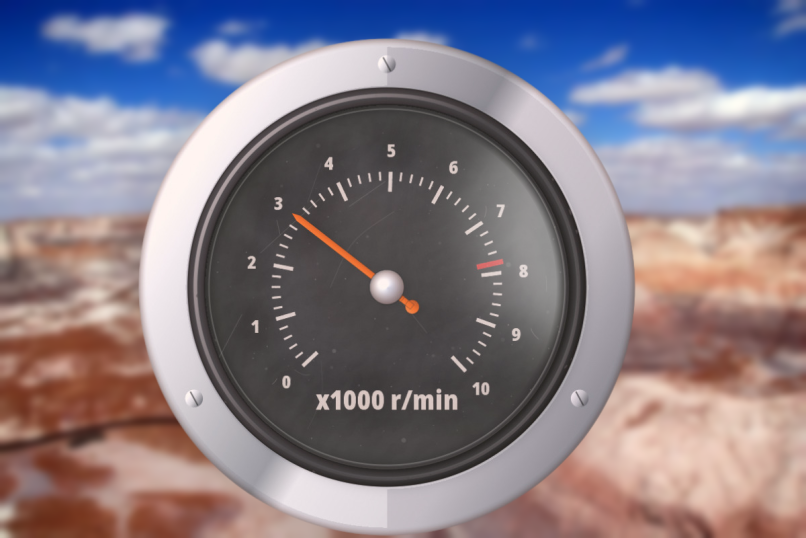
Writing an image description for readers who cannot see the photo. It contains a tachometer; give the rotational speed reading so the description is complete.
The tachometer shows 3000 rpm
